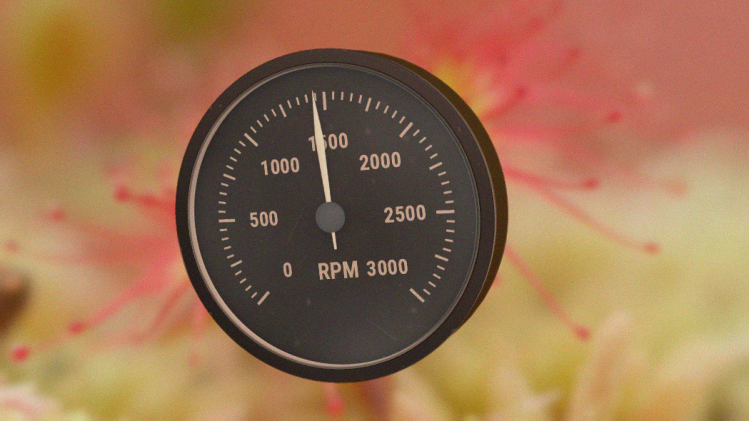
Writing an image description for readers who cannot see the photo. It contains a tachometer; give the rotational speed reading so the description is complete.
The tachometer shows 1450 rpm
